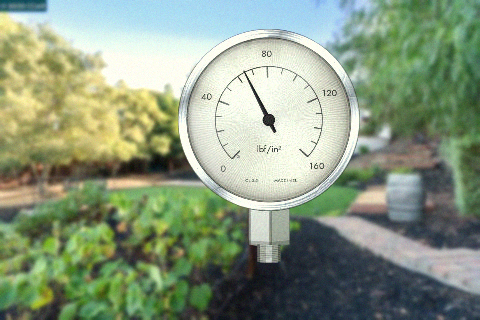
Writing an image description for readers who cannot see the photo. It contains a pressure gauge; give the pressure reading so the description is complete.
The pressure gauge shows 65 psi
